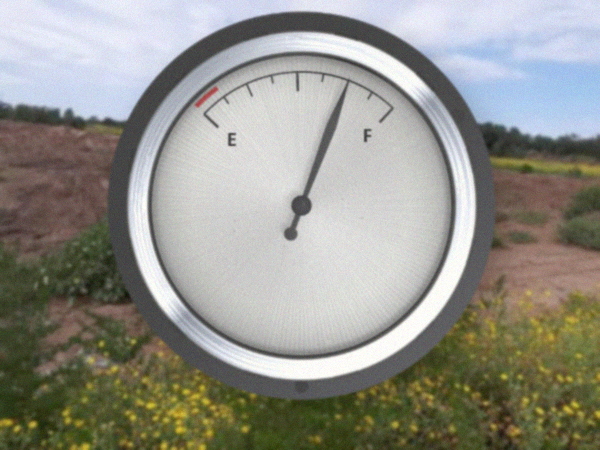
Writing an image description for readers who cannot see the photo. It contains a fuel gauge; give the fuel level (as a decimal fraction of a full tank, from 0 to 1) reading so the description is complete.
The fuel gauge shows 0.75
